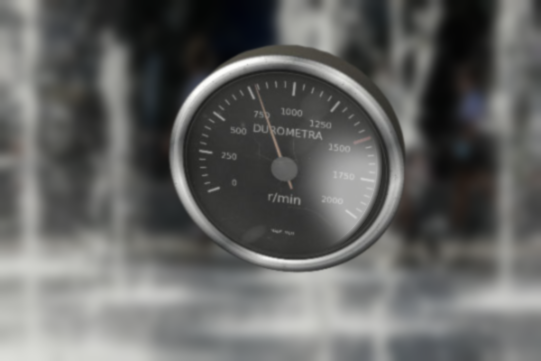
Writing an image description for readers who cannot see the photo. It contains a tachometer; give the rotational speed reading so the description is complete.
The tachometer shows 800 rpm
